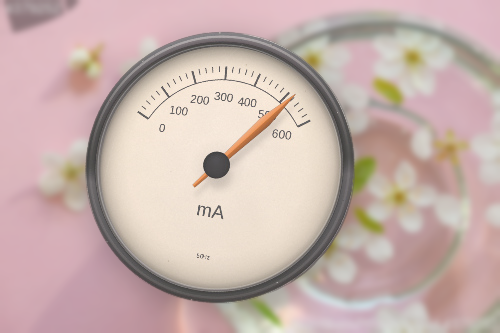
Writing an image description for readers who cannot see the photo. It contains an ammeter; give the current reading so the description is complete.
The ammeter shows 520 mA
